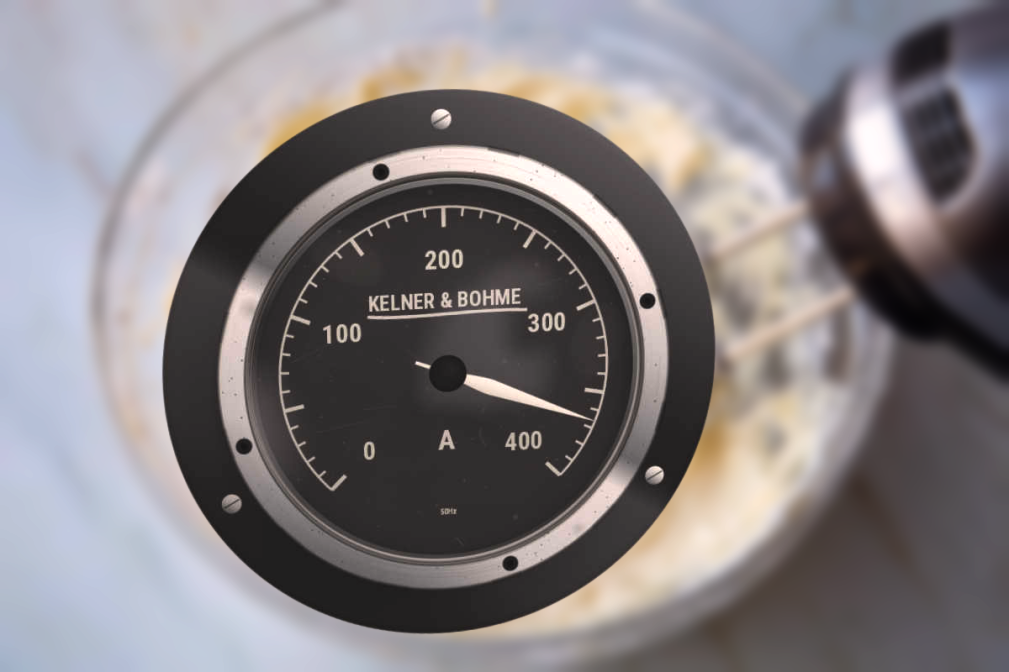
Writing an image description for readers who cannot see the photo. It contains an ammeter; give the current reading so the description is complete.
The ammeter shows 365 A
